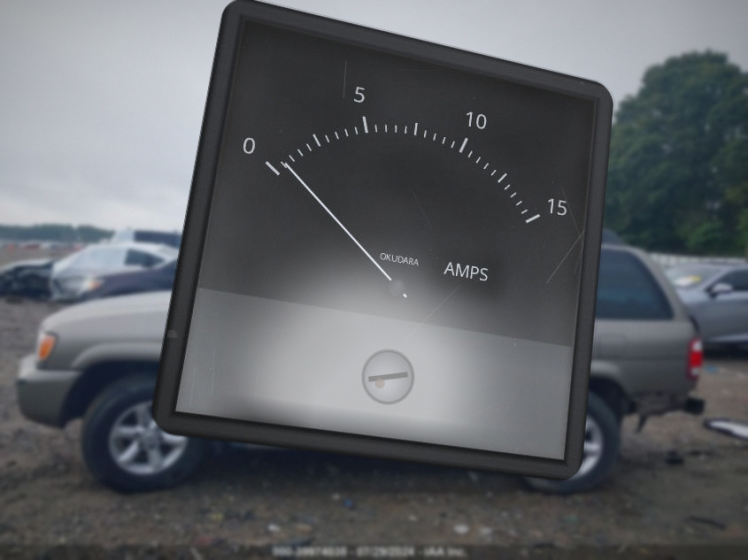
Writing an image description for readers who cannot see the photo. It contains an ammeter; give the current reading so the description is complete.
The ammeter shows 0.5 A
